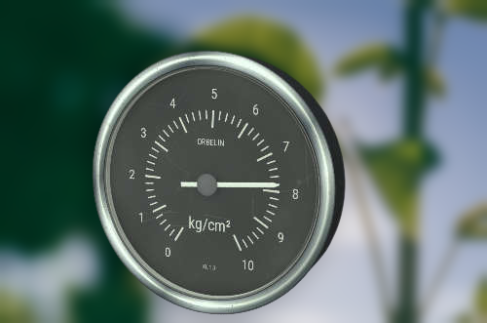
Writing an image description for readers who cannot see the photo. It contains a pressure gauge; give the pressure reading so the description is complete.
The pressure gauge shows 7.8 kg/cm²
